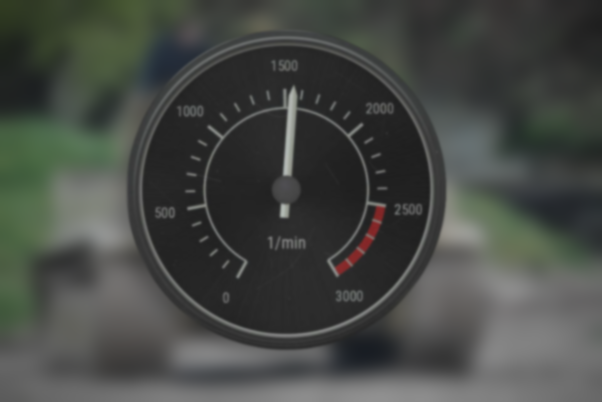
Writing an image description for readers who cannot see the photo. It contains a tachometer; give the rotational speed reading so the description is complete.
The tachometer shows 1550 rpm
